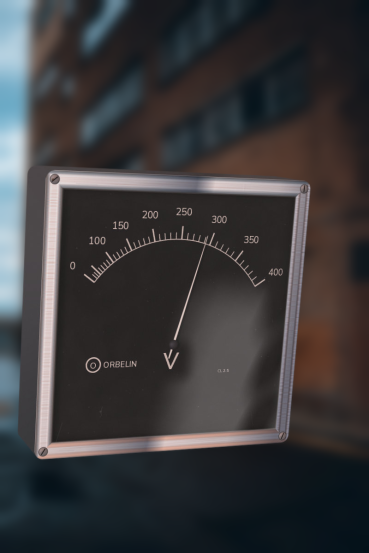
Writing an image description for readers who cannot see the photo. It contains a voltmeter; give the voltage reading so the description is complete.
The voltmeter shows 290 V
